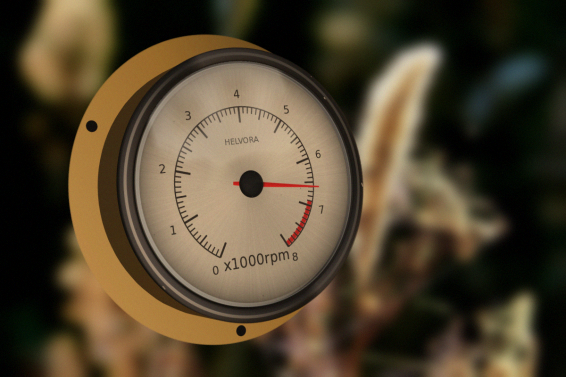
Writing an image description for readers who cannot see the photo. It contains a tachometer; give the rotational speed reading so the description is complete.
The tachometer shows 6600 rpm
